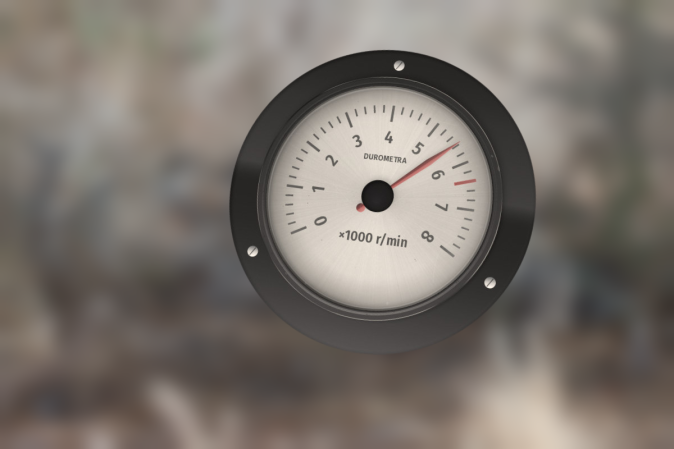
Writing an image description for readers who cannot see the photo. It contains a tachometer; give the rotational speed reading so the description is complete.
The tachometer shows 5600 rpm
